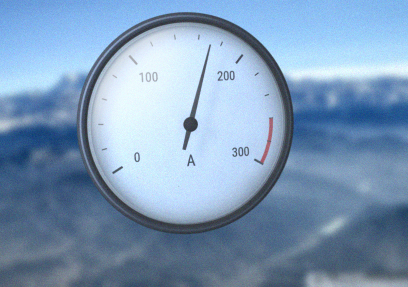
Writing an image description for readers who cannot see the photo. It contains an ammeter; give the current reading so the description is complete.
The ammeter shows 170 A
